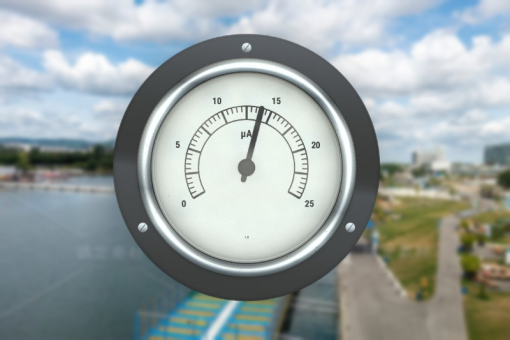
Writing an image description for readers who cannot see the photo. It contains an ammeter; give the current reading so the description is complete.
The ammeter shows 14 µA
